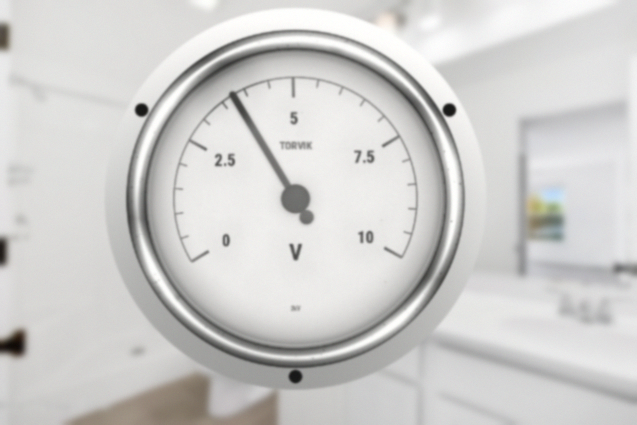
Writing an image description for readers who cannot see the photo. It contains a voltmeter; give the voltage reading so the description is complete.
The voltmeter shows 3.75 V
